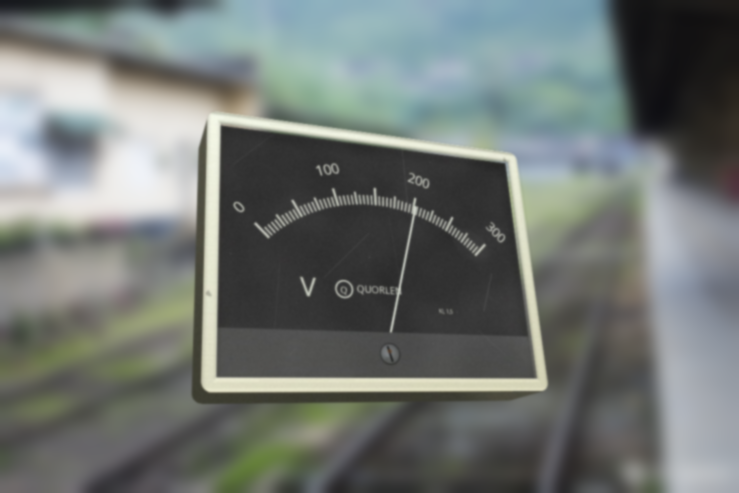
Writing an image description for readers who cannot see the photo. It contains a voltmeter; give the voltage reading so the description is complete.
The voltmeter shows 200 V
